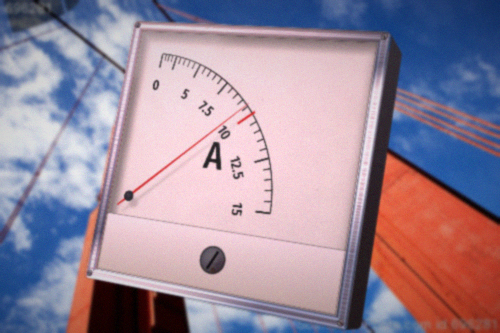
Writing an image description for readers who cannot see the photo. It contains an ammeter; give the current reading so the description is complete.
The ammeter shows 9.5 A
